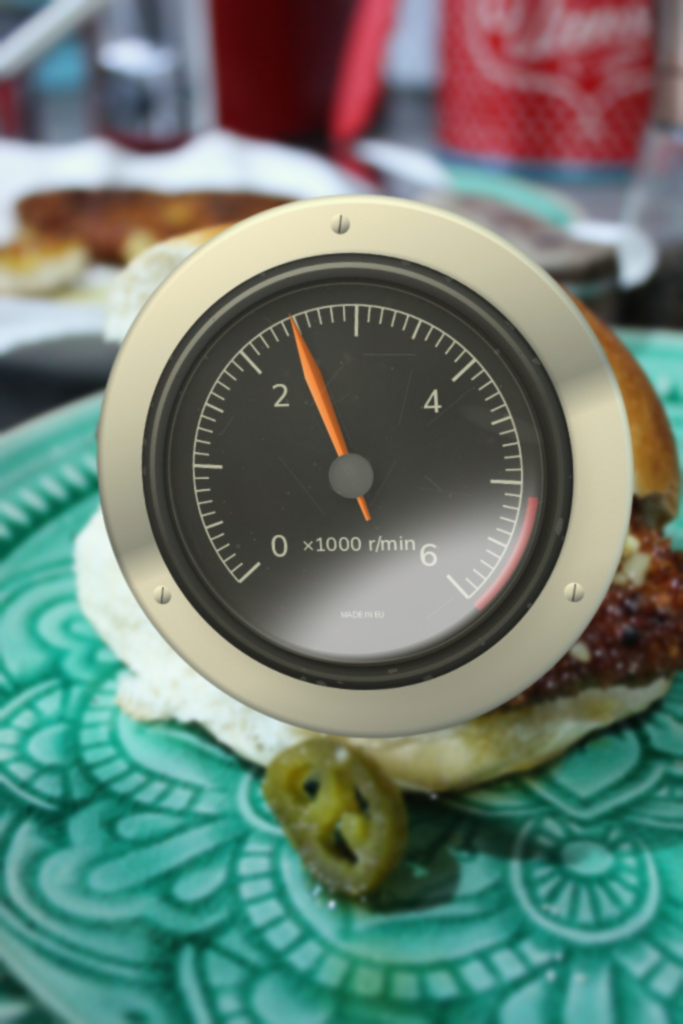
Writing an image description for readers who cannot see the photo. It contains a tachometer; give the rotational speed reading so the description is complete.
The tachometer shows 2500 rpm
